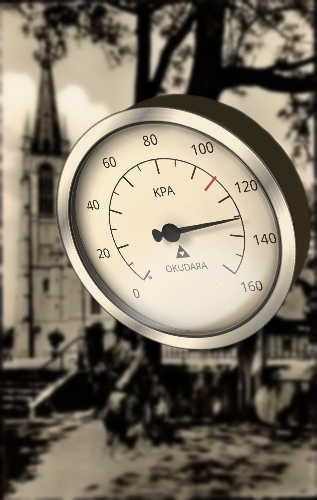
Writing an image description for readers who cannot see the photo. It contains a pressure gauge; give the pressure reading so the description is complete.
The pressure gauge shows 130 kPa
